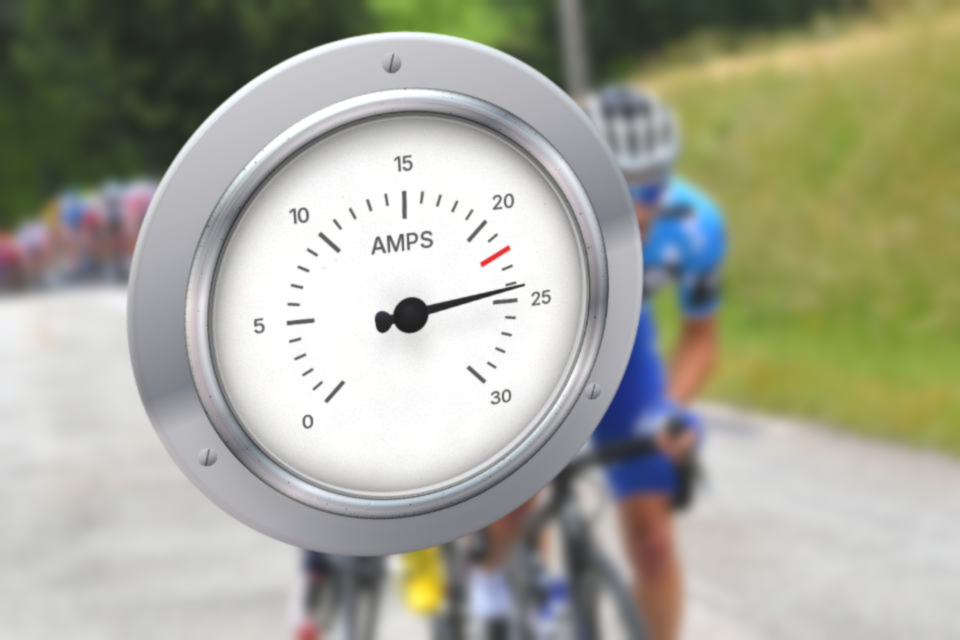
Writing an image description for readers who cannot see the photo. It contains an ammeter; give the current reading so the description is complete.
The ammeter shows 24 A
